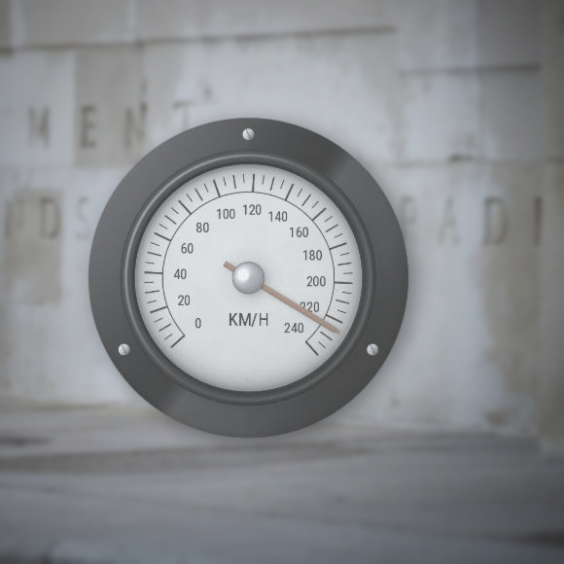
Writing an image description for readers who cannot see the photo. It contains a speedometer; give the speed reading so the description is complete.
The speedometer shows 225 km/h
